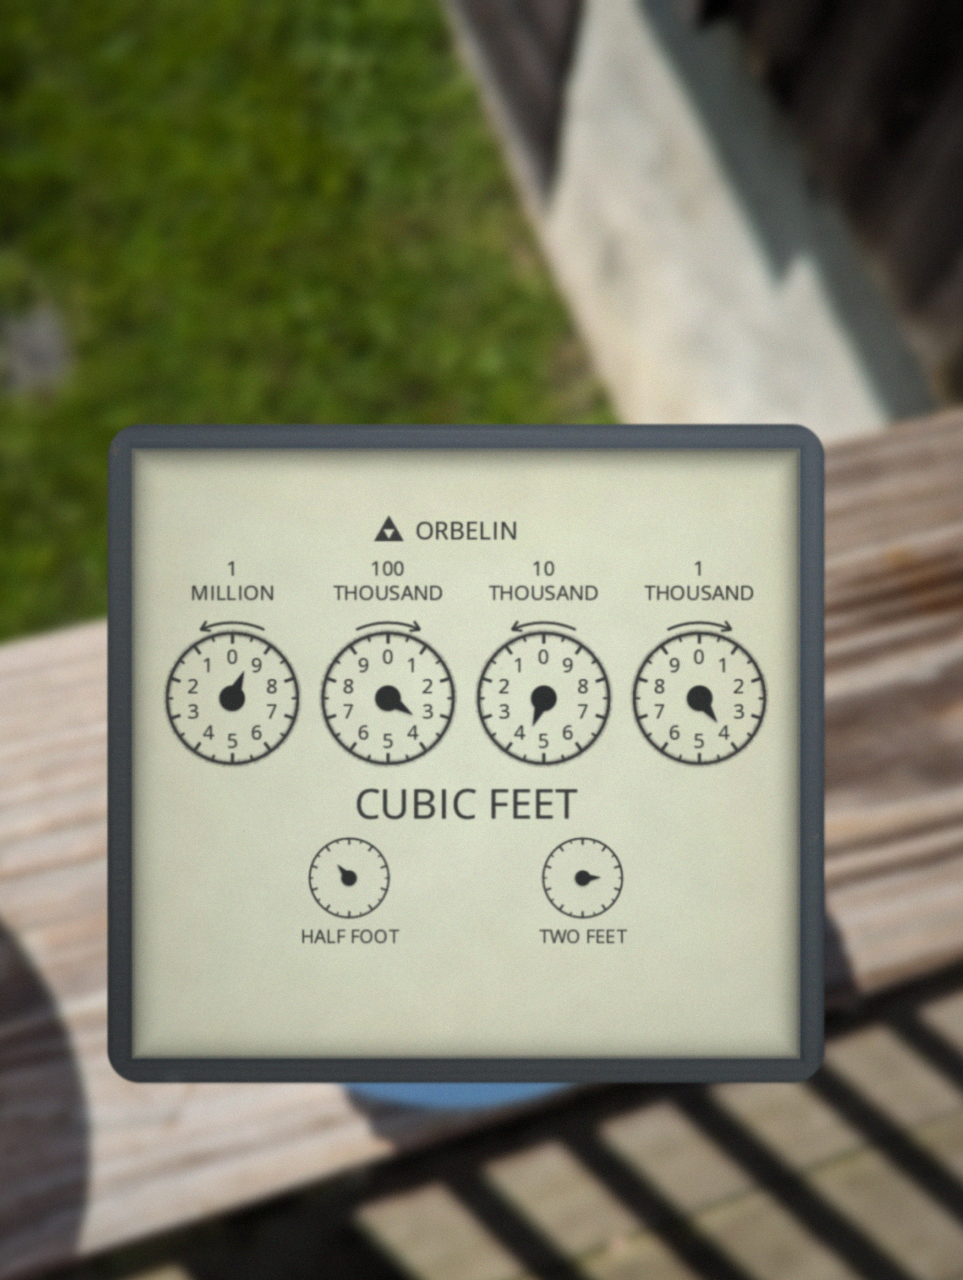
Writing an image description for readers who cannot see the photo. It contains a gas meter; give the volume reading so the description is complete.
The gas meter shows 934400 ft³
